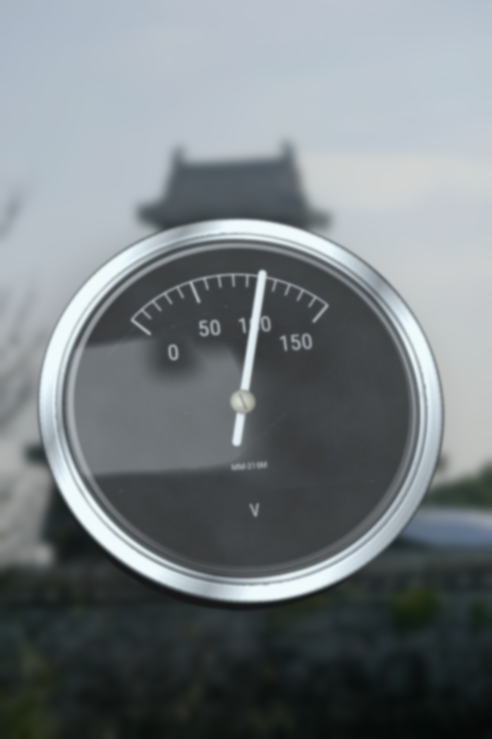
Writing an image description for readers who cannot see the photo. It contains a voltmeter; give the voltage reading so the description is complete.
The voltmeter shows 100 V
